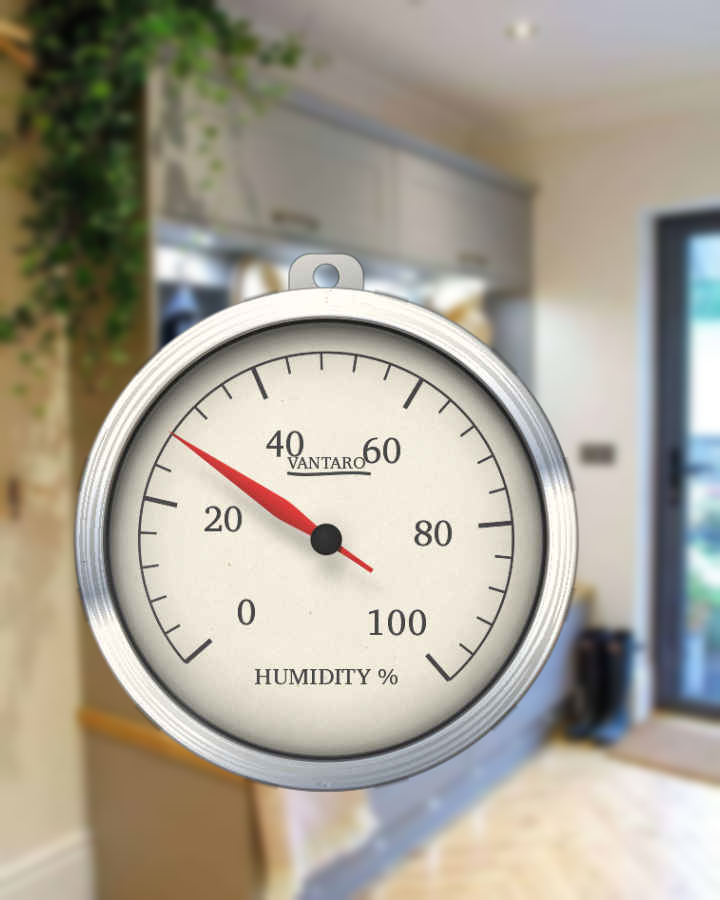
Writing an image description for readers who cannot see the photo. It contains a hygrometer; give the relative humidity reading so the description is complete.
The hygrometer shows 28 %
